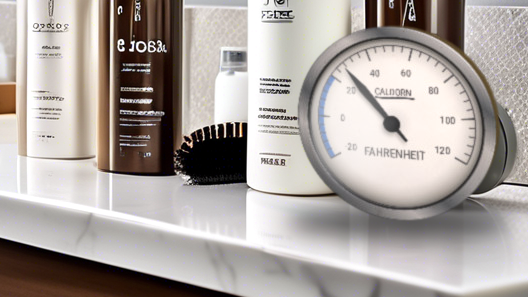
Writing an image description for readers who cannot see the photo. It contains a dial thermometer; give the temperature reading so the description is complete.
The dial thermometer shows 28 °F
